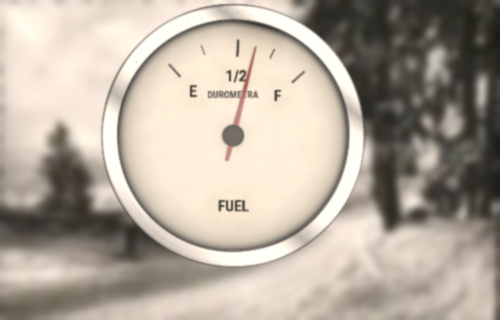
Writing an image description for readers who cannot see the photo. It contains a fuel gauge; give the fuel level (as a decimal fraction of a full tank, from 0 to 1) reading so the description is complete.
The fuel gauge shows 0.625
